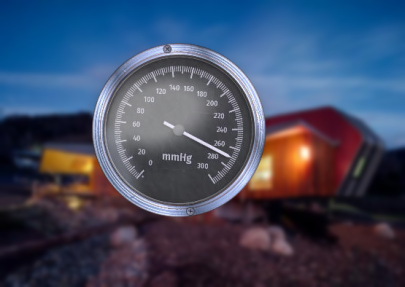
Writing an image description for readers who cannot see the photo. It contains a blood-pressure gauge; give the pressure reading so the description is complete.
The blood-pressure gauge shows 270 mmHg
